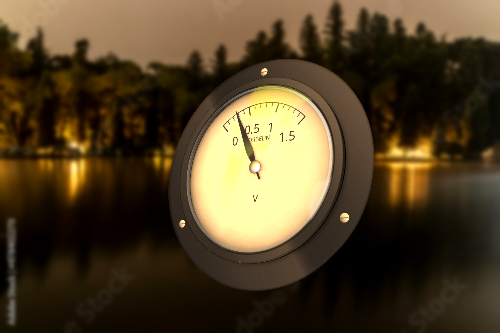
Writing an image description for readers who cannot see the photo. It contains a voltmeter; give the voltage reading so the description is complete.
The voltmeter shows 0.3 V
